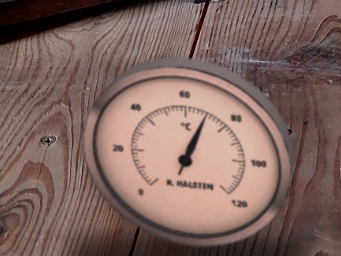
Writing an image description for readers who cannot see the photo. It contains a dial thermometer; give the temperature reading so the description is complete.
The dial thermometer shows 70 °C
